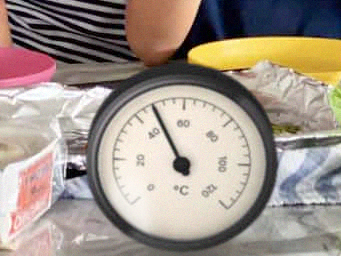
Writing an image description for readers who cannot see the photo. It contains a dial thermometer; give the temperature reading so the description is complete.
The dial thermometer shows 48 °C
